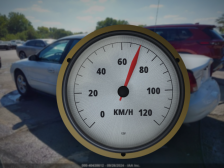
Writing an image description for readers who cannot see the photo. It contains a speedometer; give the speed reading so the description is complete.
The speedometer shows 70 km/h
